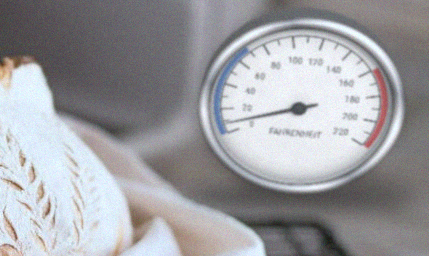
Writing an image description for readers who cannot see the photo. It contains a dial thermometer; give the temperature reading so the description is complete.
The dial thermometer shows 10 °F
